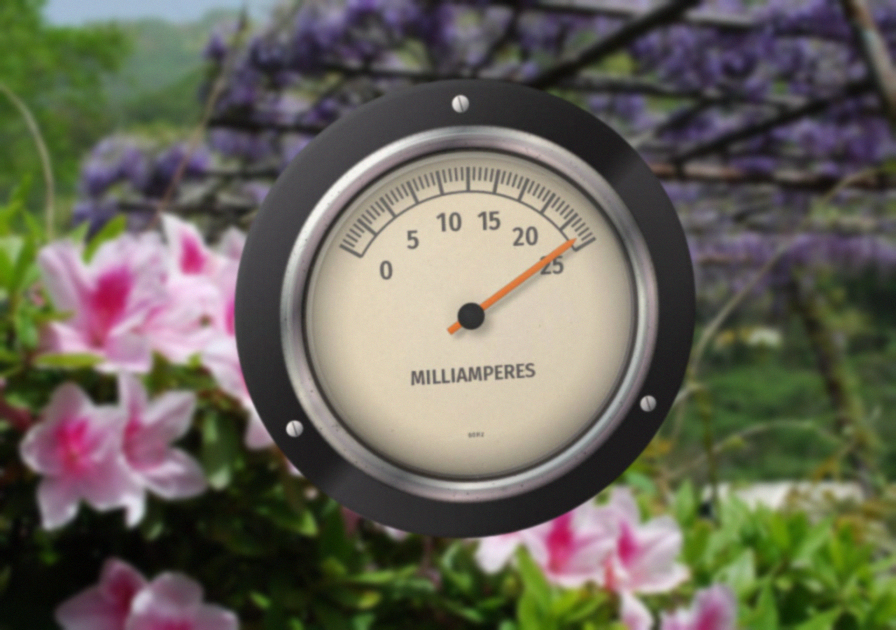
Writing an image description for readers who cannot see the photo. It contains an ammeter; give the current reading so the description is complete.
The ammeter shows 24 mA
